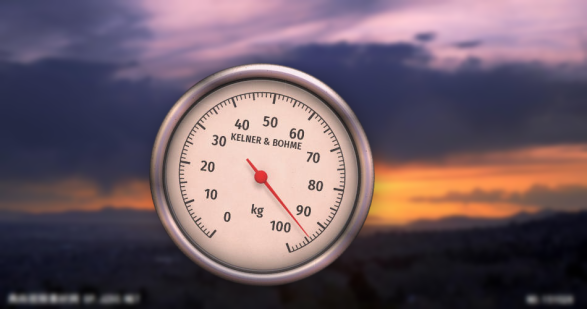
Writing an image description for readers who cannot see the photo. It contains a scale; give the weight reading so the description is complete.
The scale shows 94 kg
